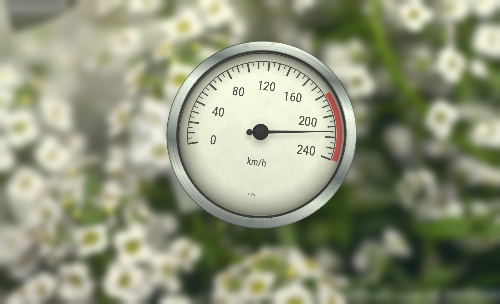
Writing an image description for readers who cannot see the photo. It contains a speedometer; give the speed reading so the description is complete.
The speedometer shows 215 km/h
